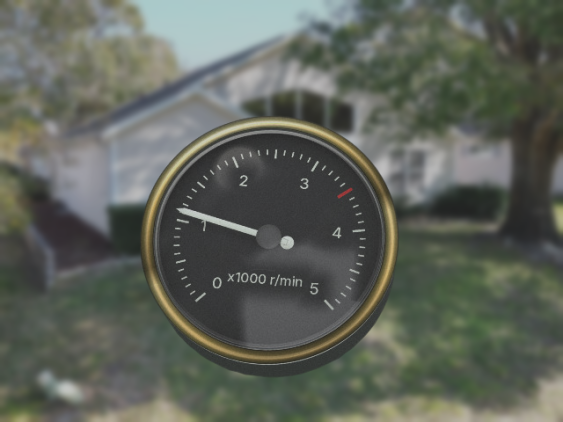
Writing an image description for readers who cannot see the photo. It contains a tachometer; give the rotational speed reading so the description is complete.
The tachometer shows 1100 rpm
